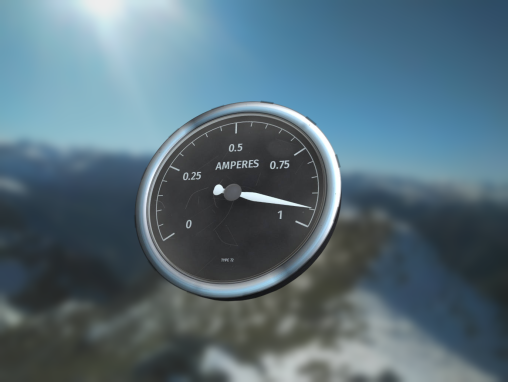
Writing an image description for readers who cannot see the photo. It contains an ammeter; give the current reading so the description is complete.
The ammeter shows 0.95 A
